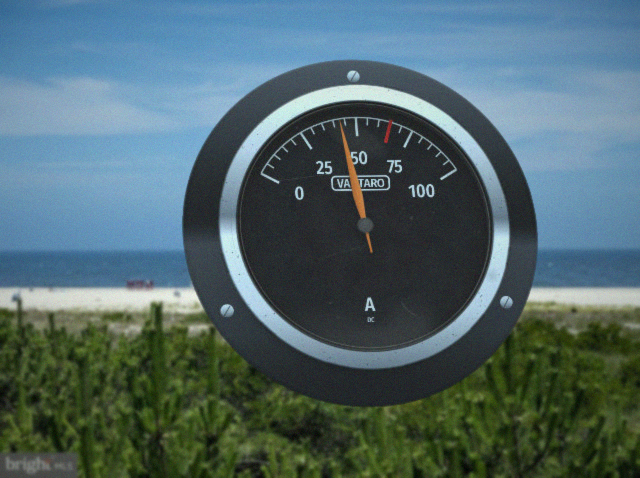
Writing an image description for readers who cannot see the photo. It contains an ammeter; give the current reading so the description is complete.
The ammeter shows 42.5 A
